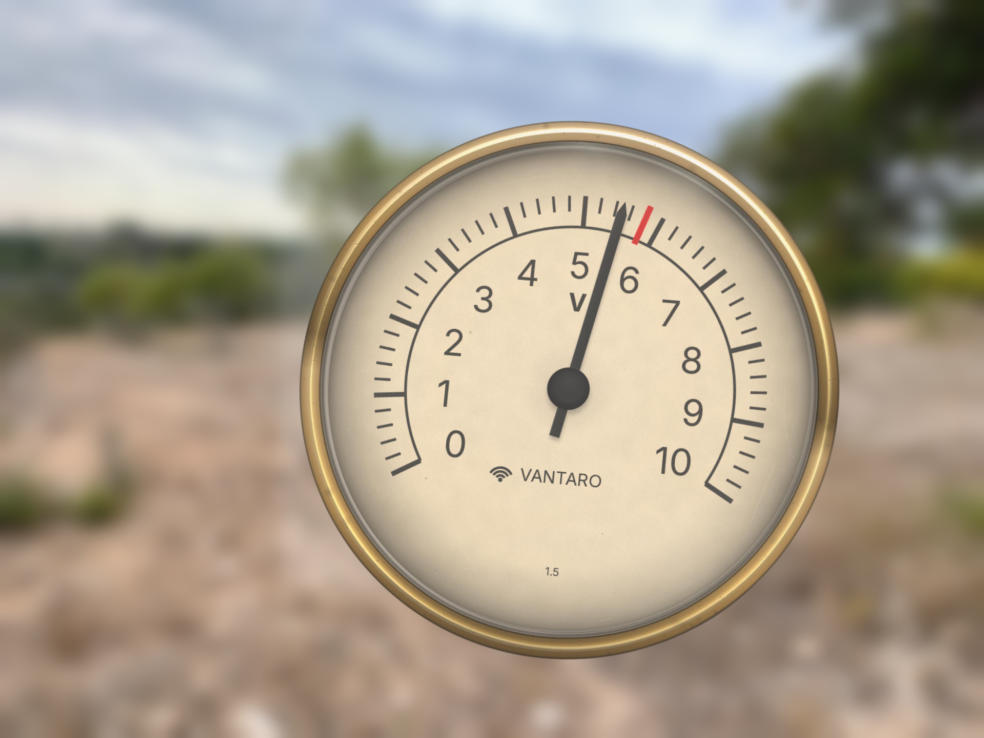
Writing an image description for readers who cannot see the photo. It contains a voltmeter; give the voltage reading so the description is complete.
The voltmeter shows 5.5 V
